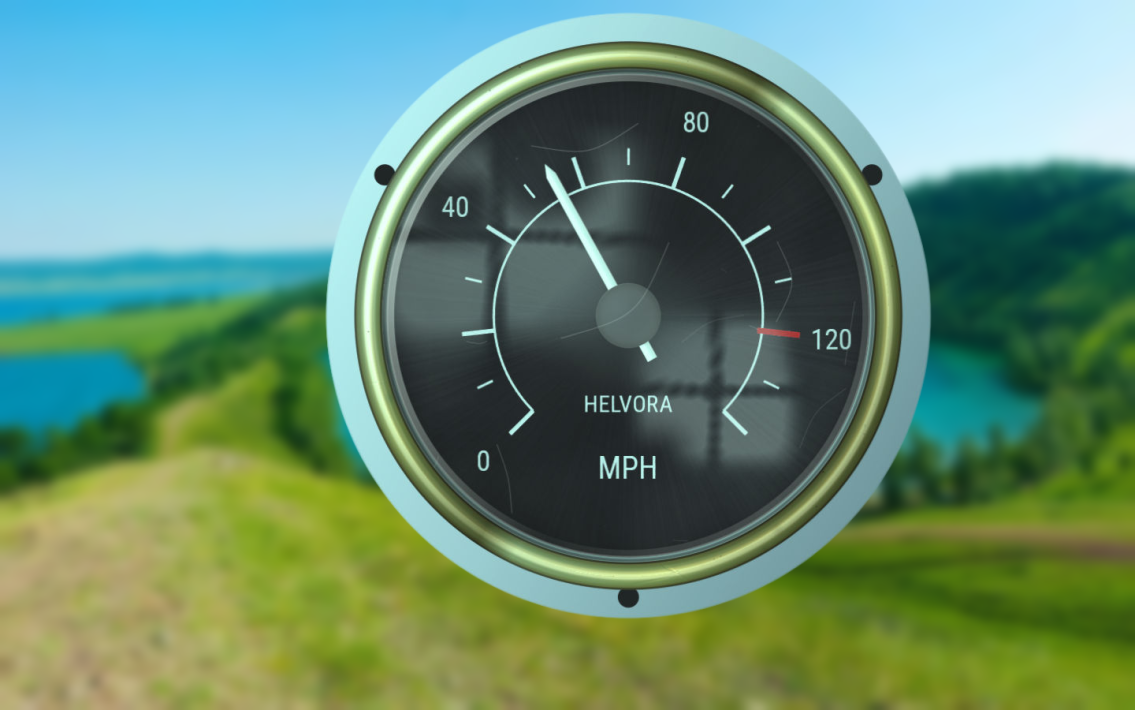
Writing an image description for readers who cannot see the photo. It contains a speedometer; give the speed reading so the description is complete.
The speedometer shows 55 mph
